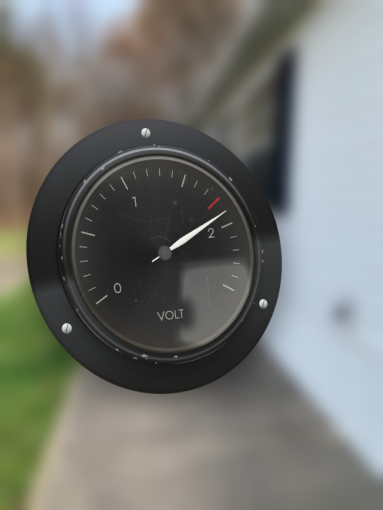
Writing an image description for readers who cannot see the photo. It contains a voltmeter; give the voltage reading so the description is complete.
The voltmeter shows 1.9 V
